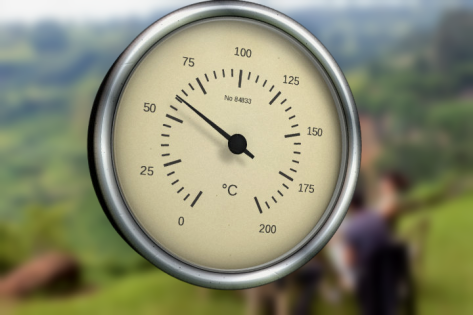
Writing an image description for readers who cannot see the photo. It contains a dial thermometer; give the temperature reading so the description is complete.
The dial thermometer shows 60 °C
